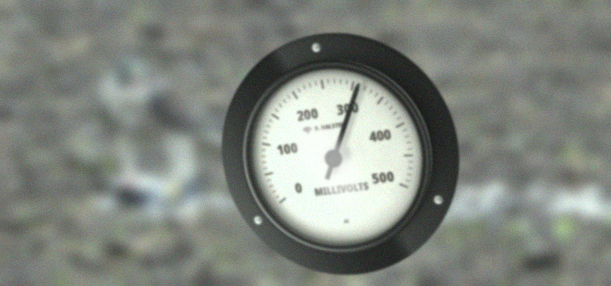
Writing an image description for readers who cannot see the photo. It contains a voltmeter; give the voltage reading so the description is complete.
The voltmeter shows 310 mV
